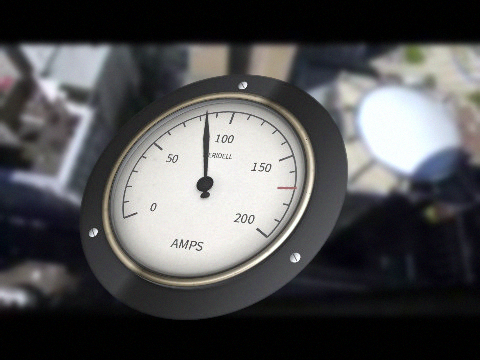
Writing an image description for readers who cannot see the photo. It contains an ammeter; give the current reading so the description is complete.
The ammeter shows 85 A
